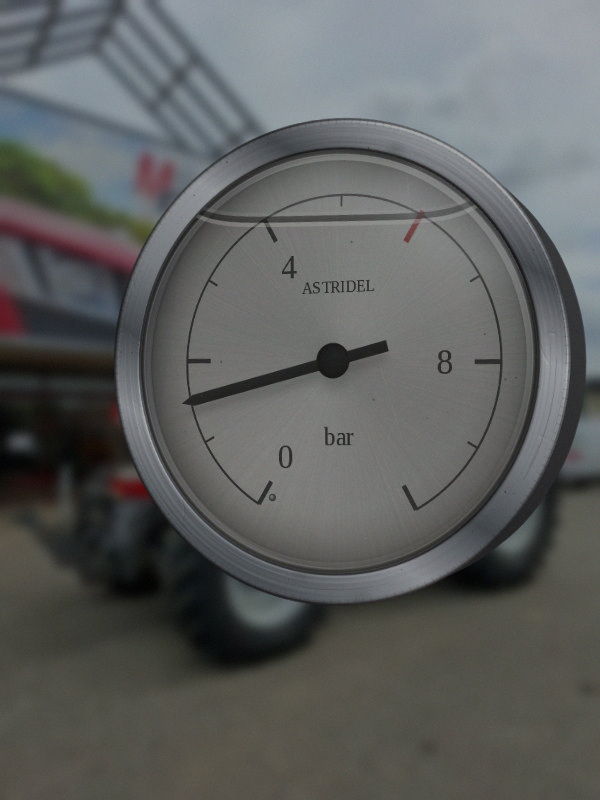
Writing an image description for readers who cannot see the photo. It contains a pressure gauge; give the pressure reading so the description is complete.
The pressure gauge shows 1.5 bar
